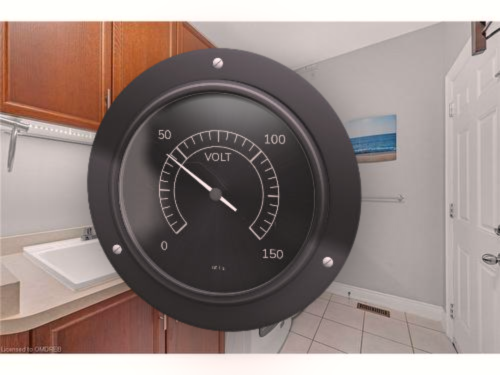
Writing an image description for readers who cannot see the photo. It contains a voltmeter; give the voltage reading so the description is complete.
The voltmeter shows 45 V
